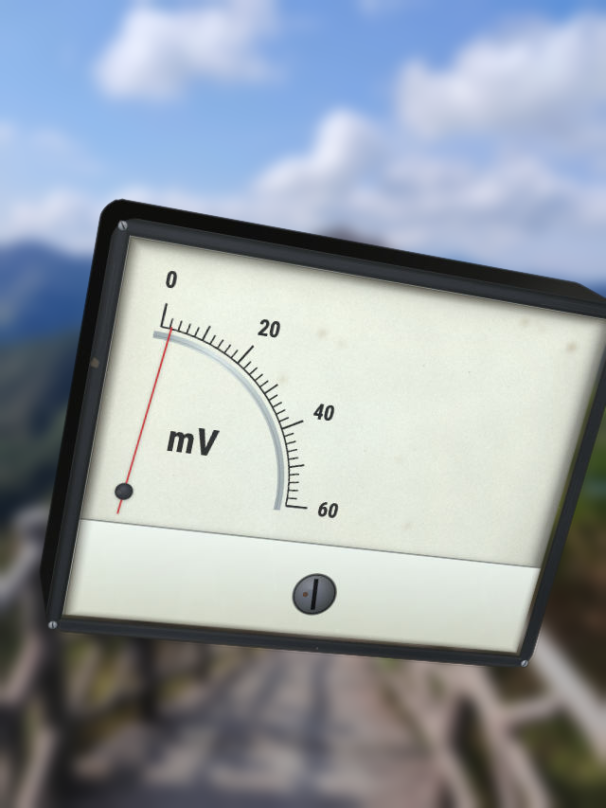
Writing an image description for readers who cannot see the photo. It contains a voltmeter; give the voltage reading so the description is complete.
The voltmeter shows 2 mV
